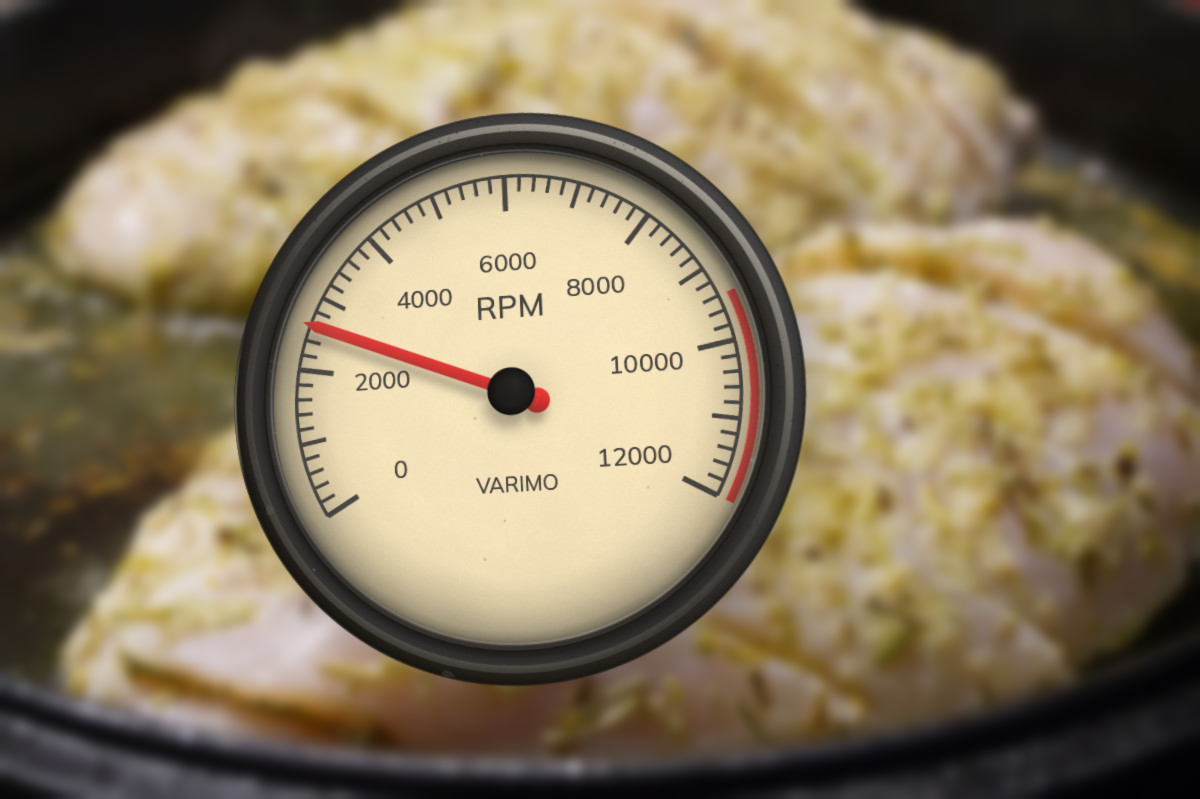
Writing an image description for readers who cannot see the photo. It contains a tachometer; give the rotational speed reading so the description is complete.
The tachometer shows 2600 rpm
